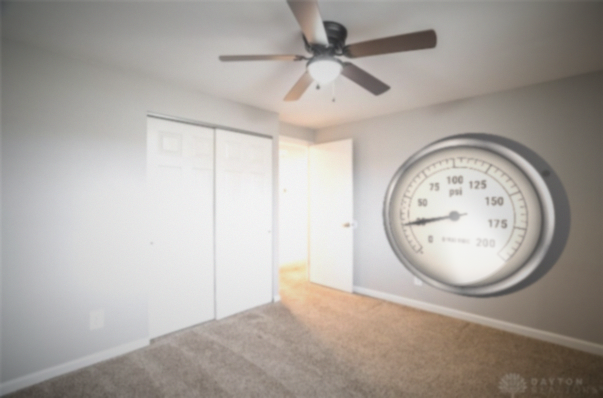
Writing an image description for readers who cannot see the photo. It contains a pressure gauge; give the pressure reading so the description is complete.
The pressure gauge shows 25 psi
